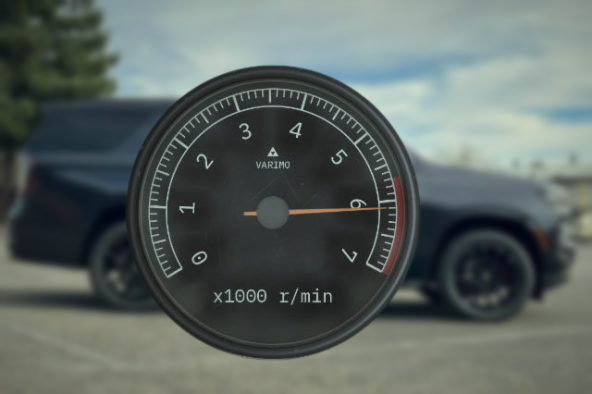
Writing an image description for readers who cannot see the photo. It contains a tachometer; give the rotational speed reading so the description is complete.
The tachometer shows 6100 rpm
